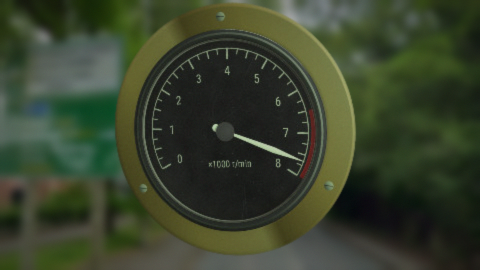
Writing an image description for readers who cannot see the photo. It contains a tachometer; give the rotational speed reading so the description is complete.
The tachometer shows 7625 rpm
